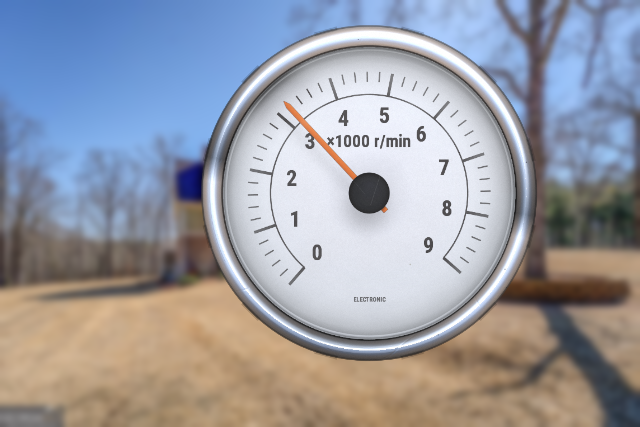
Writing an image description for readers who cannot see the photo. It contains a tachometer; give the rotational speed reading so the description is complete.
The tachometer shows 3200 rpm
